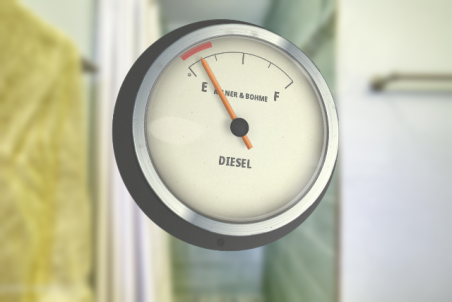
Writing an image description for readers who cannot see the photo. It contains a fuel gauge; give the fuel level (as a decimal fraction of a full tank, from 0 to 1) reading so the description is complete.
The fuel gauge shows 0.125
